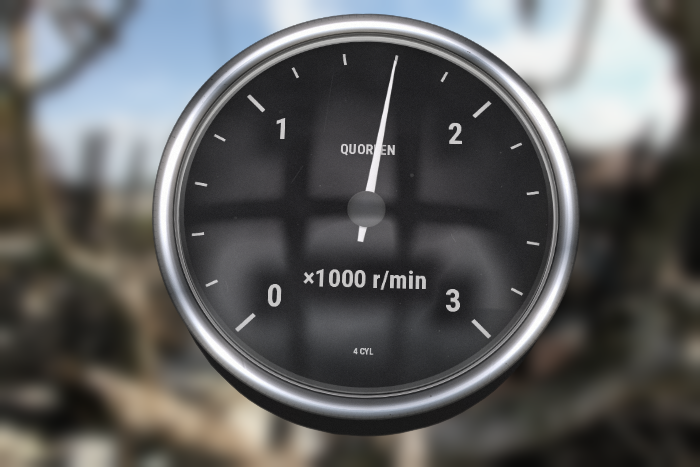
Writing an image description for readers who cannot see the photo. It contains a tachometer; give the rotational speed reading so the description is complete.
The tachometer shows 1600 rpm
